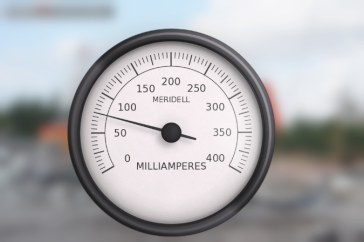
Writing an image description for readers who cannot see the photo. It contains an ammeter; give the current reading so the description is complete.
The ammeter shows 75 mA
